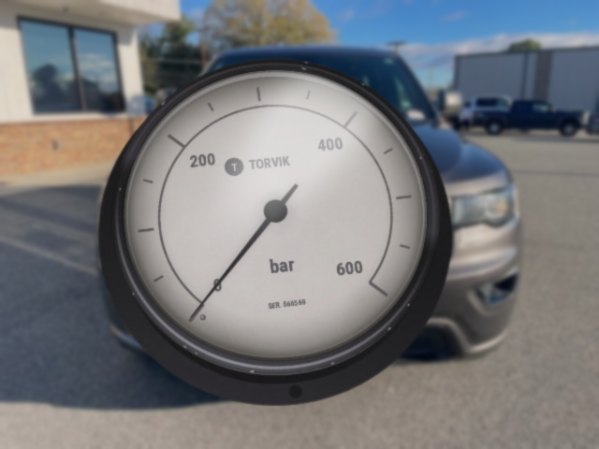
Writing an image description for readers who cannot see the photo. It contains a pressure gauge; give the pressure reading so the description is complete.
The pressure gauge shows 0 bar
